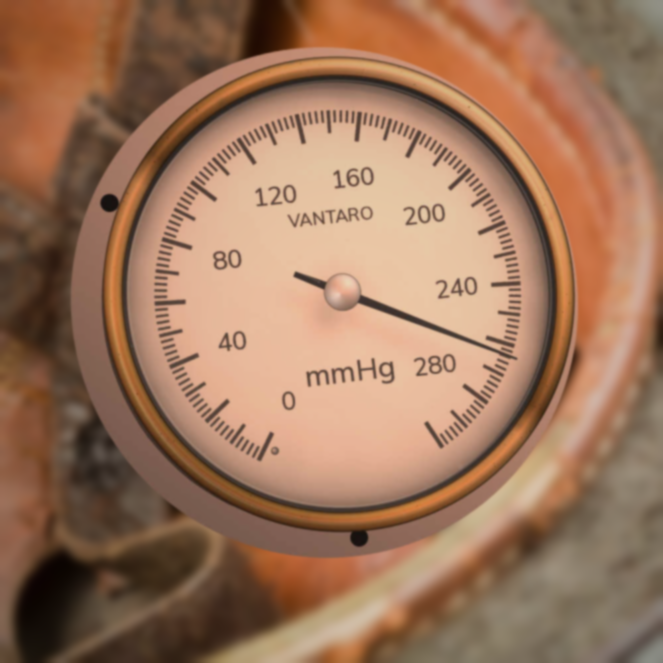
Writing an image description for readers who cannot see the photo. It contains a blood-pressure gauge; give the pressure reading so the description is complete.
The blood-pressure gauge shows 264 mmHg
